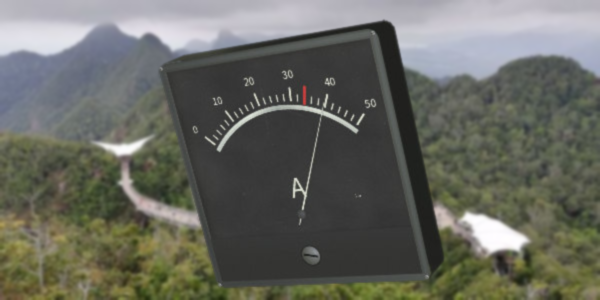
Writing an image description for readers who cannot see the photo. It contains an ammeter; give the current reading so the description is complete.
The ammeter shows 40 A
